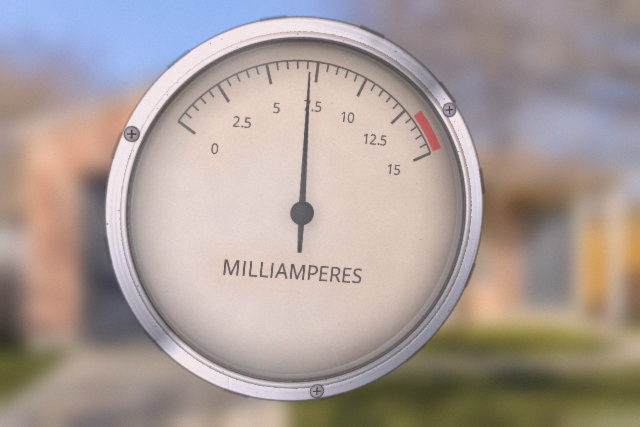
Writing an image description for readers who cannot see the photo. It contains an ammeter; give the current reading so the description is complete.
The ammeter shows 7 mA
